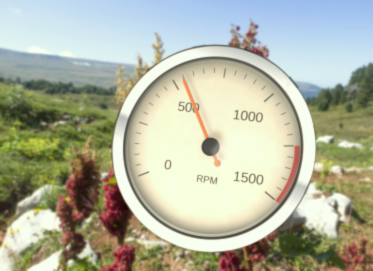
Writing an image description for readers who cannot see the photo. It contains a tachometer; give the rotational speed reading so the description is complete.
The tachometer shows 550 rpm
